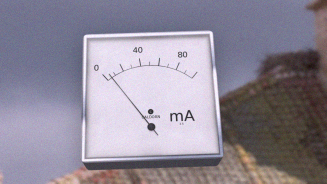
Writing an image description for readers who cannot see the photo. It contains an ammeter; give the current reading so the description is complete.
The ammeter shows 5 mA
